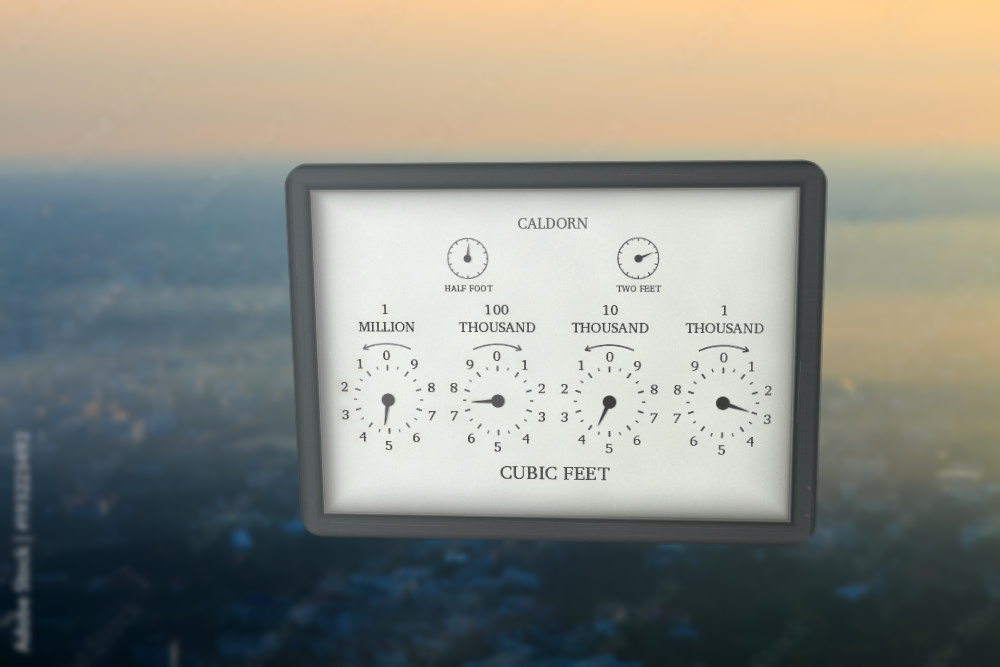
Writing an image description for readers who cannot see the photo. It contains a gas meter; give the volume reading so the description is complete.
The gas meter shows 474300 ft³
